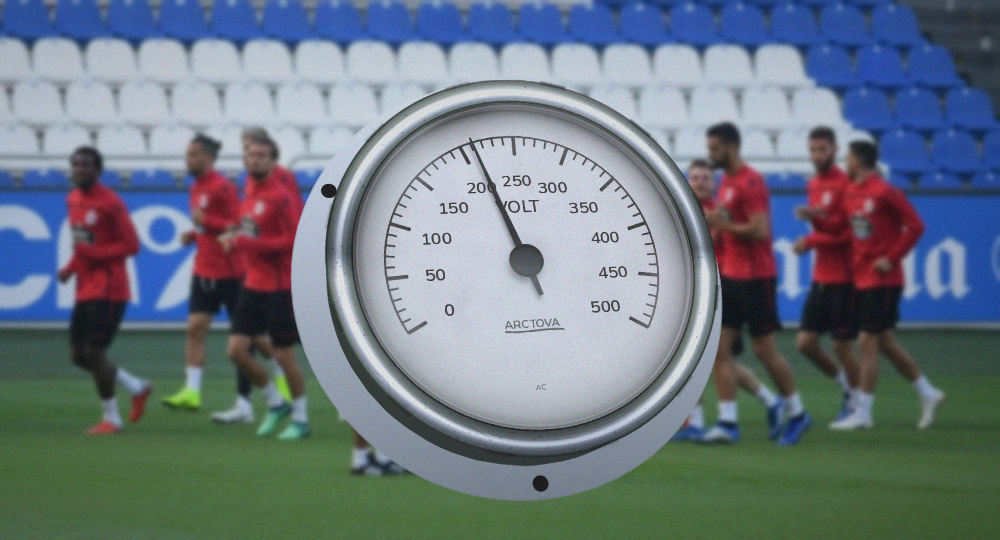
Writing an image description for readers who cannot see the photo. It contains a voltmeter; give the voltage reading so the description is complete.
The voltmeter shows 210 V
